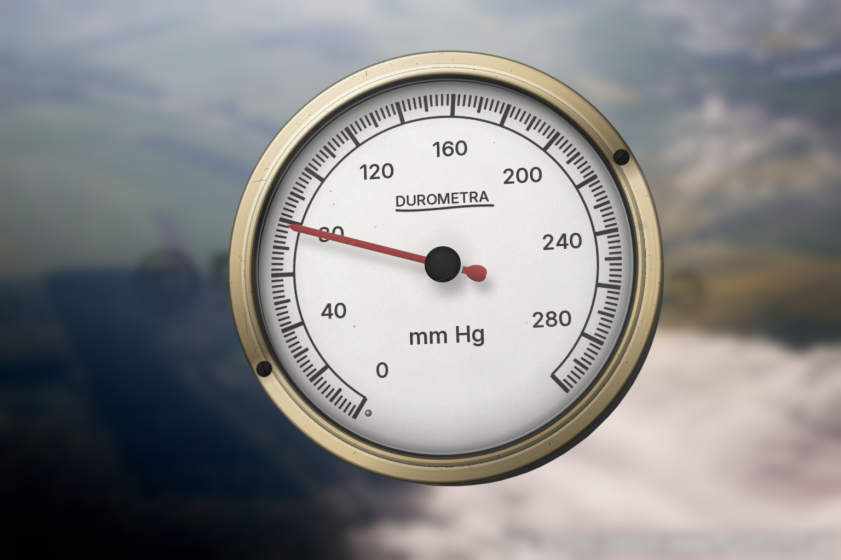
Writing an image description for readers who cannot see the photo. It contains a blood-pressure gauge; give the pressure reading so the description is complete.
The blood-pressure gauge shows 78 mmHg
